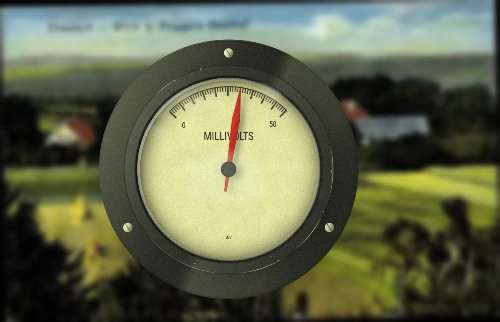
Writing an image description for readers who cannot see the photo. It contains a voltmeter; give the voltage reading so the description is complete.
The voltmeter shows 30 mV
